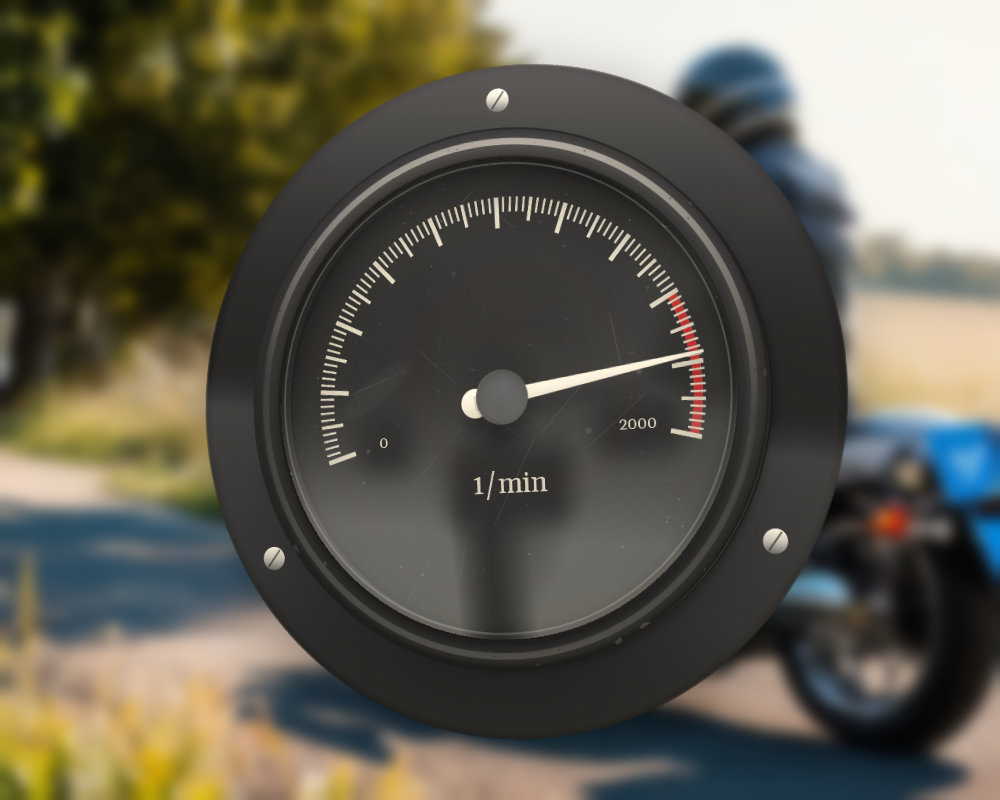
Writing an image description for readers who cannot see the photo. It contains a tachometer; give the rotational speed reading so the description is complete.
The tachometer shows 1780 rpm
